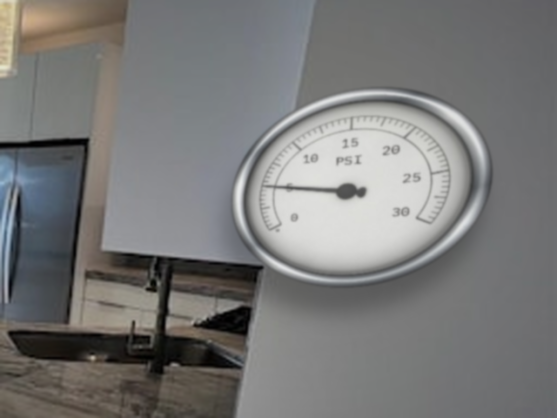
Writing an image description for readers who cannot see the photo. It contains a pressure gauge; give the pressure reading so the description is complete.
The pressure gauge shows 5 psi
